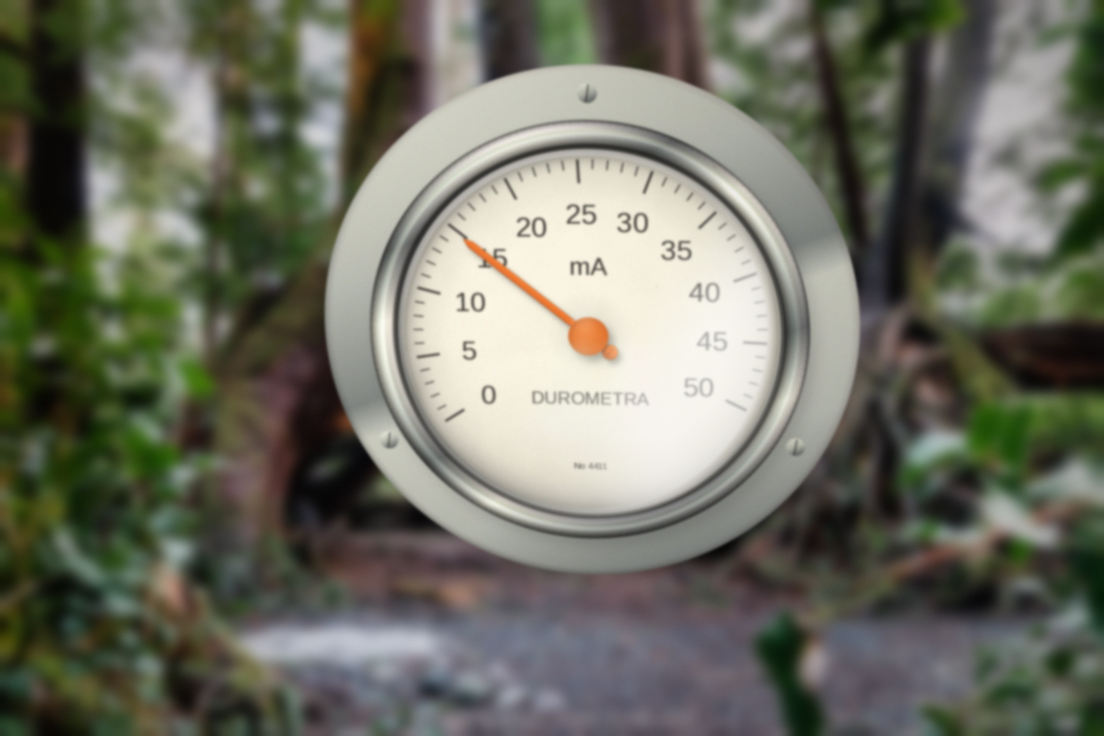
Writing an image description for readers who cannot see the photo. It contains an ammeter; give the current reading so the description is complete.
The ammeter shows 15 mA
